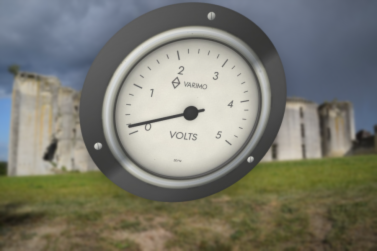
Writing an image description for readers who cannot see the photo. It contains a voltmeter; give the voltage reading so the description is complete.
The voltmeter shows 0.2 V
